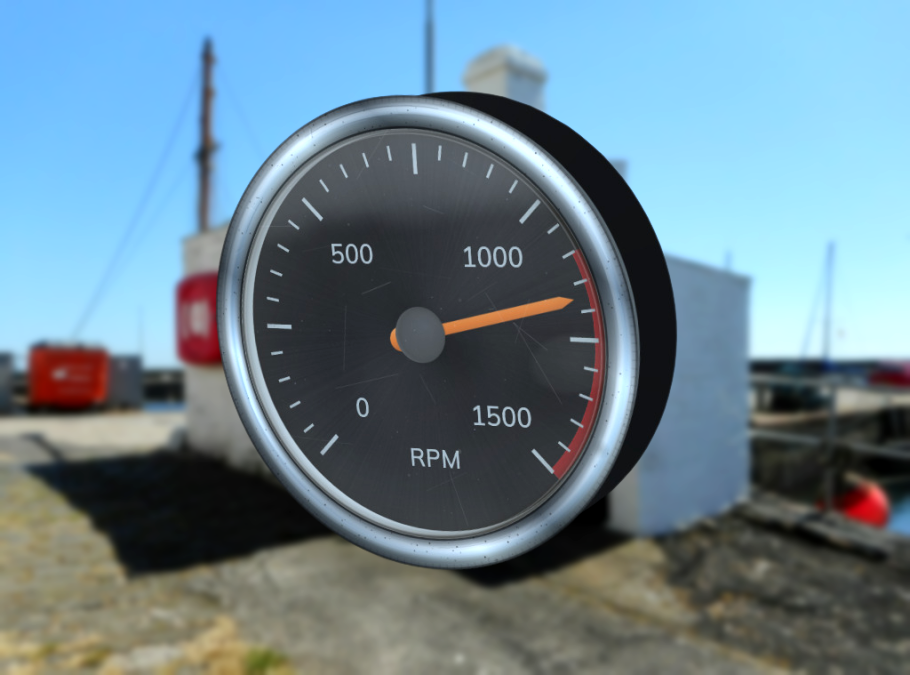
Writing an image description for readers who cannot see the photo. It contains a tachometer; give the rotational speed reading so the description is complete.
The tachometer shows 1175 rpm
